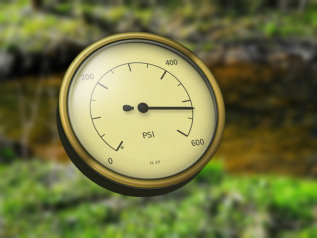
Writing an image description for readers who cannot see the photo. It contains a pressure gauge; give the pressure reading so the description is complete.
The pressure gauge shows 525 psi
